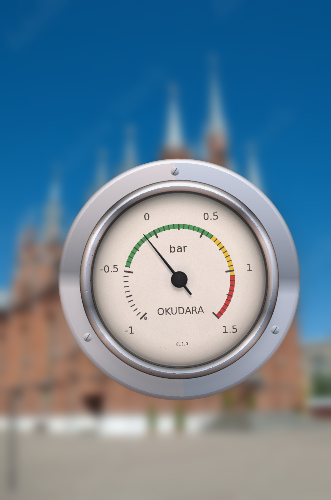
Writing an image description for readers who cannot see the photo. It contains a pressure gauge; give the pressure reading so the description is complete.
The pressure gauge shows -0.1 bar
